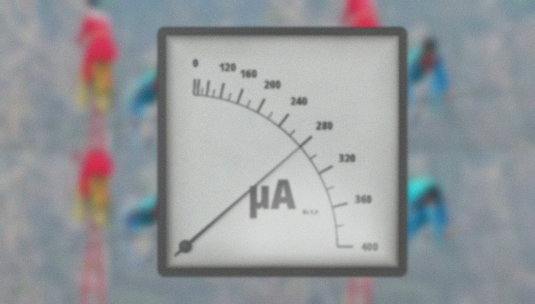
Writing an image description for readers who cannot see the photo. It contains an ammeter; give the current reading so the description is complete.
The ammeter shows 280 µA
